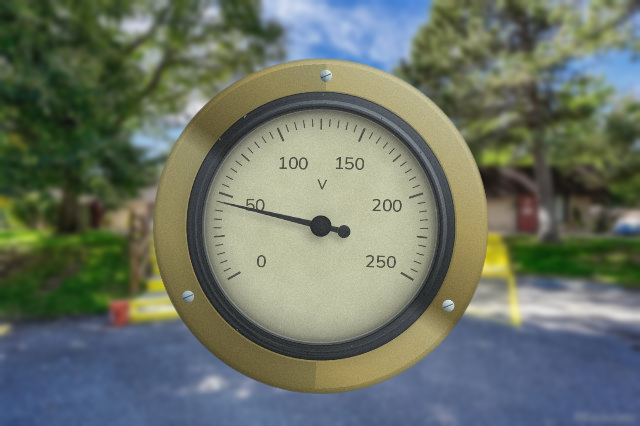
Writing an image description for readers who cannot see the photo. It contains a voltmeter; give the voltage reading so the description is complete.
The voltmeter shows 45 V
